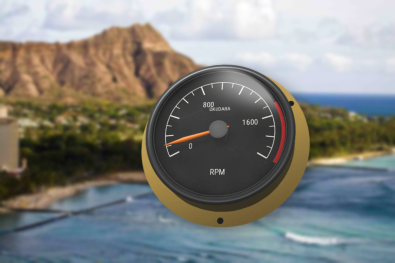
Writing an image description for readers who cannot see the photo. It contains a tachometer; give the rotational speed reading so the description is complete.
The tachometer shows 100 rpm
